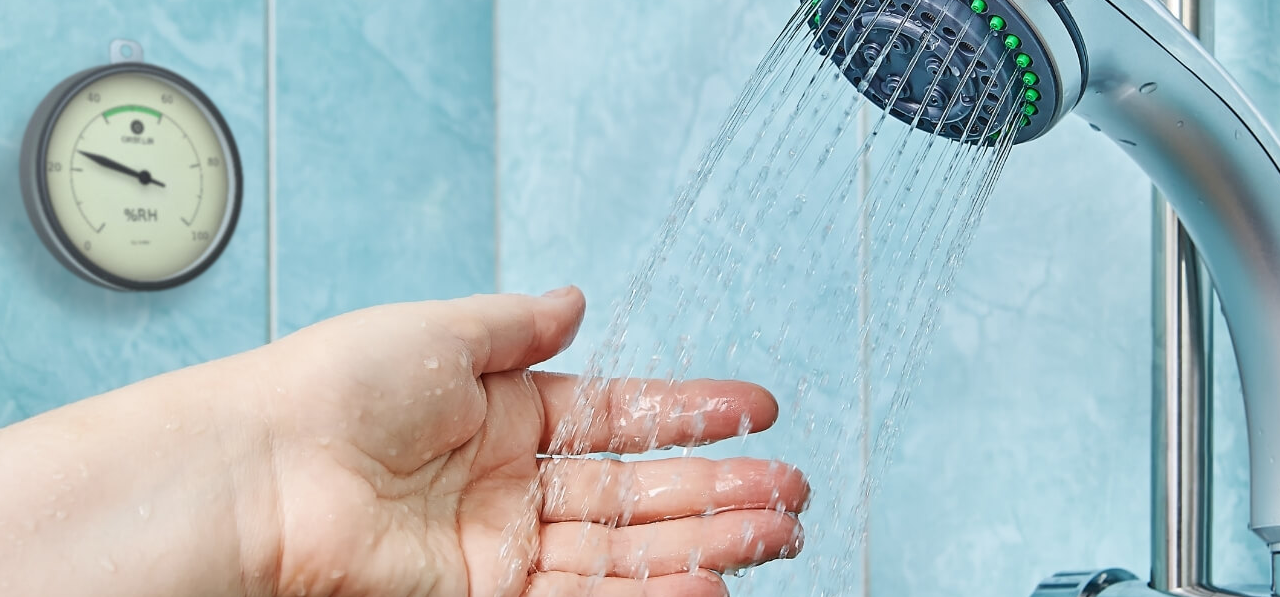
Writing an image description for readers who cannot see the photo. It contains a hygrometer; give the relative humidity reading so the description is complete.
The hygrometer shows 25 %
